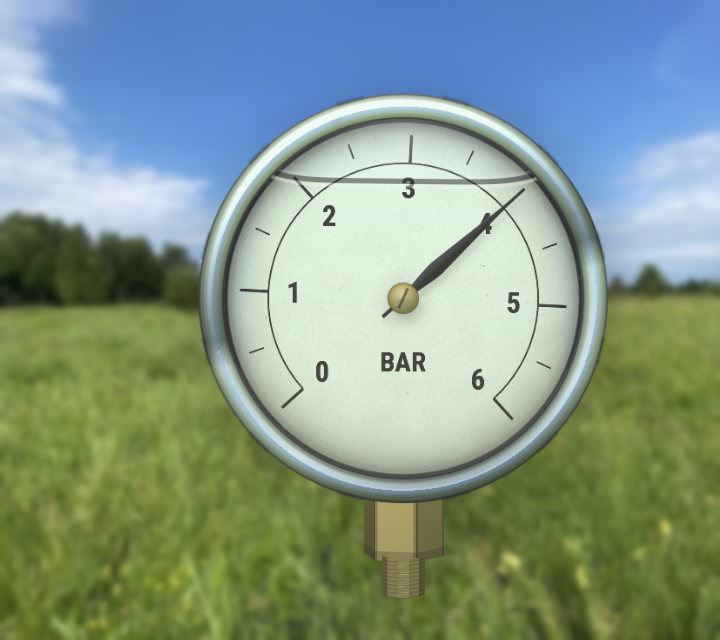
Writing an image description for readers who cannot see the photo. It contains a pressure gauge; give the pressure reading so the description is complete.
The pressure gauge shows 4 bar
